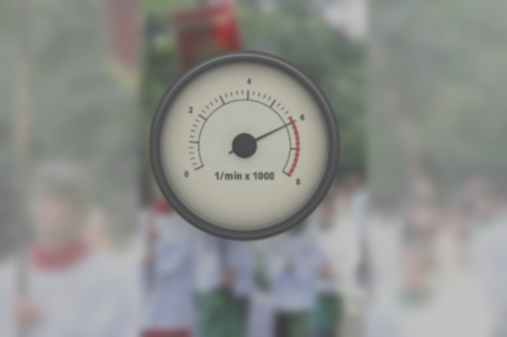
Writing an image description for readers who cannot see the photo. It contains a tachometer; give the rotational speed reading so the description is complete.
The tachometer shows 6000 rpm
